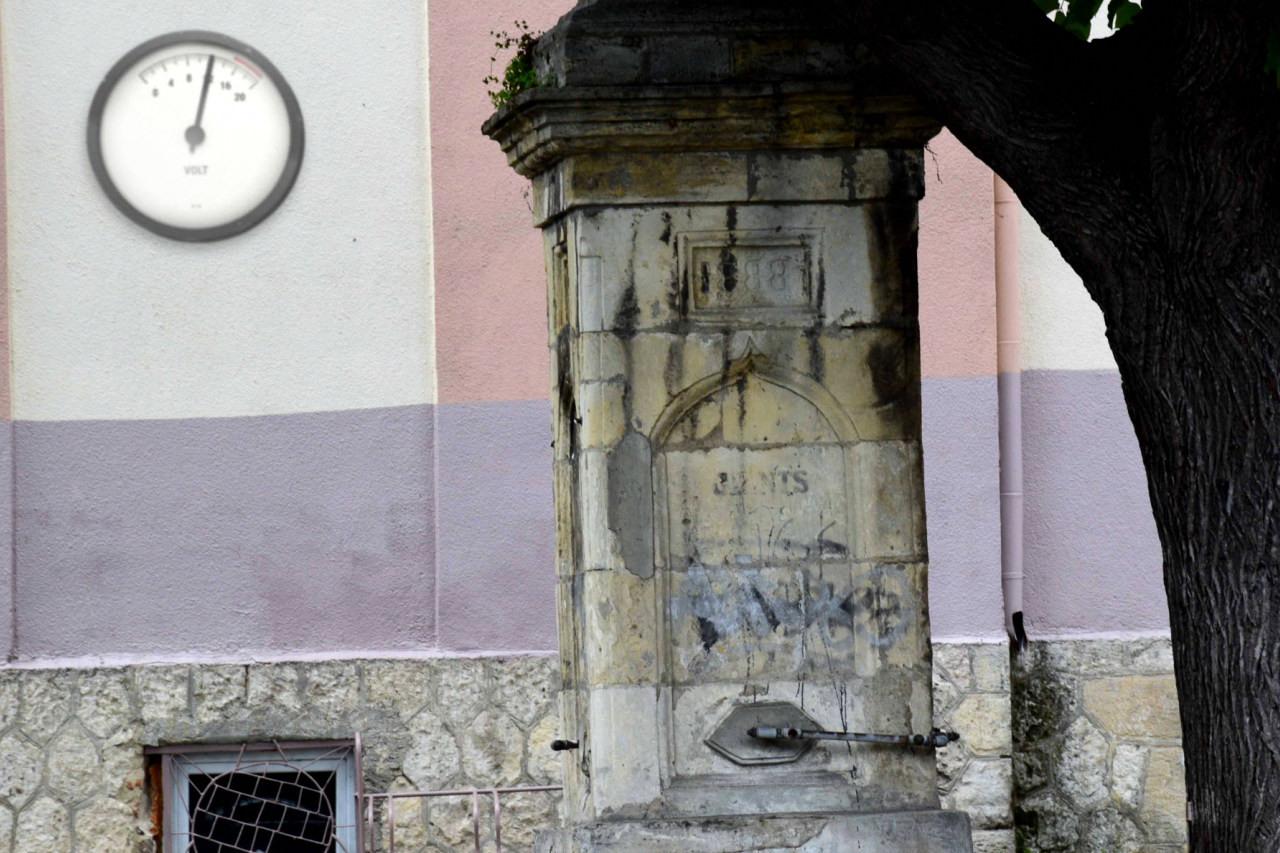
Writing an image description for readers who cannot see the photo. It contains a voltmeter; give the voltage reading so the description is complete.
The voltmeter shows 12 V
